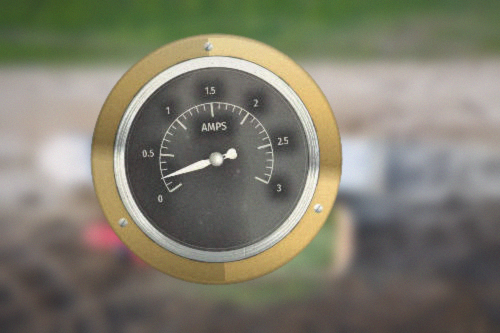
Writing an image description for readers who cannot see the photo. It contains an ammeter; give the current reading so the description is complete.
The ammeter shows 0.2 A
